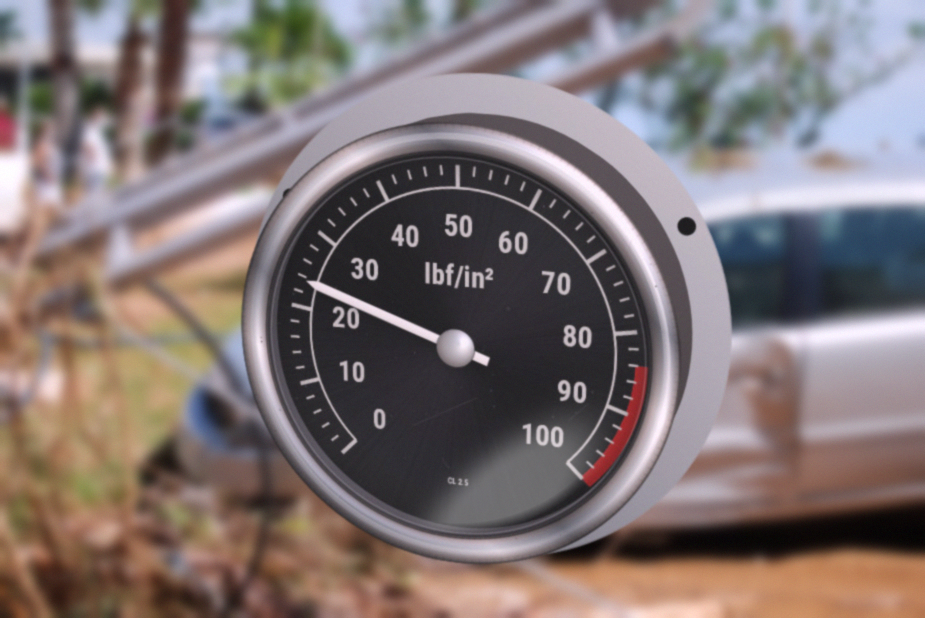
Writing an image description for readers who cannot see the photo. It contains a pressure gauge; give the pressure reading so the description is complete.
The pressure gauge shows 24 psi
